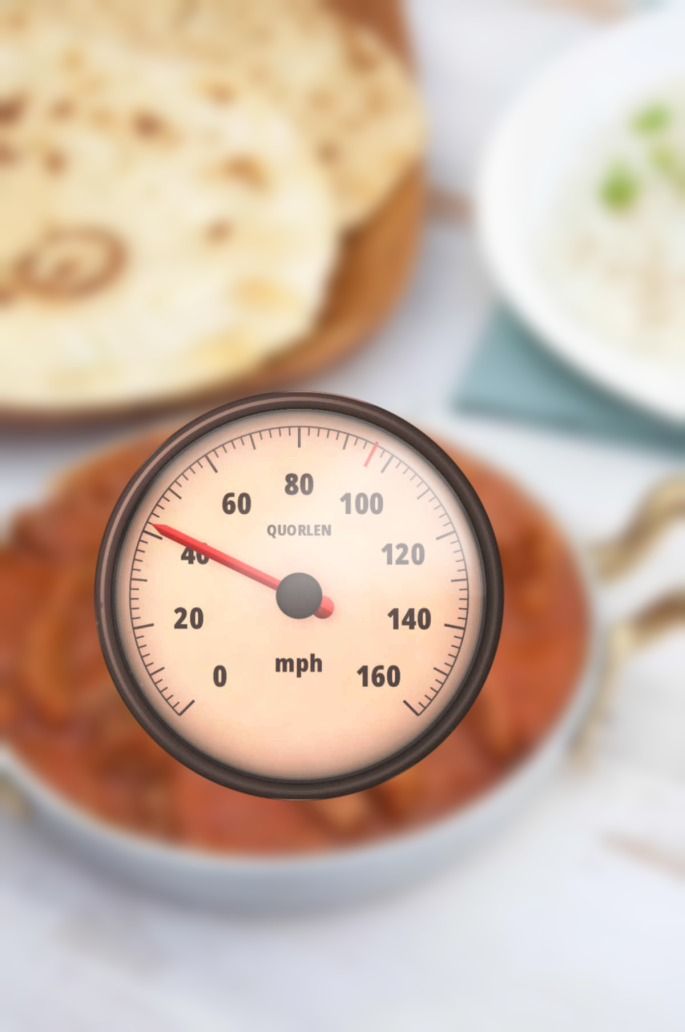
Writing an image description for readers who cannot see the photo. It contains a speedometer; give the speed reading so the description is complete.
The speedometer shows 42 mph
